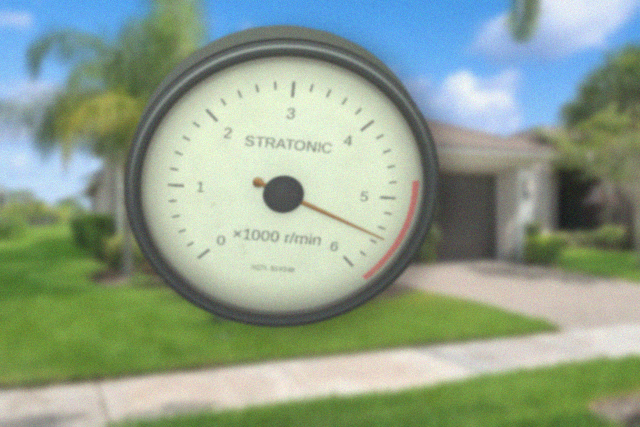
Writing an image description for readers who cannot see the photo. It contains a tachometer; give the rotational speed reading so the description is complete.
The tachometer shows 5500 rpm
